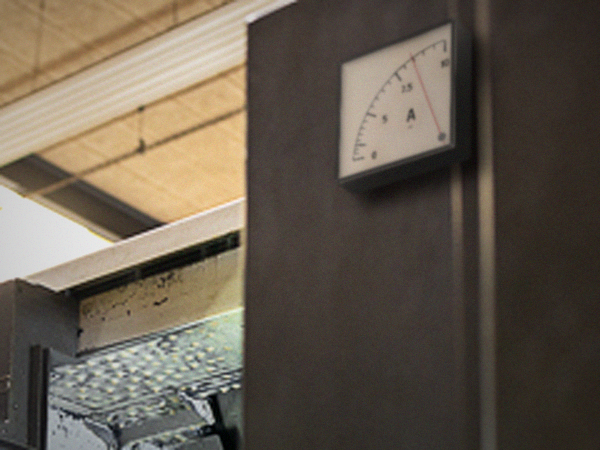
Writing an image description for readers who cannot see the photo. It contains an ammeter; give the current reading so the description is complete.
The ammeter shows 8.5 A
